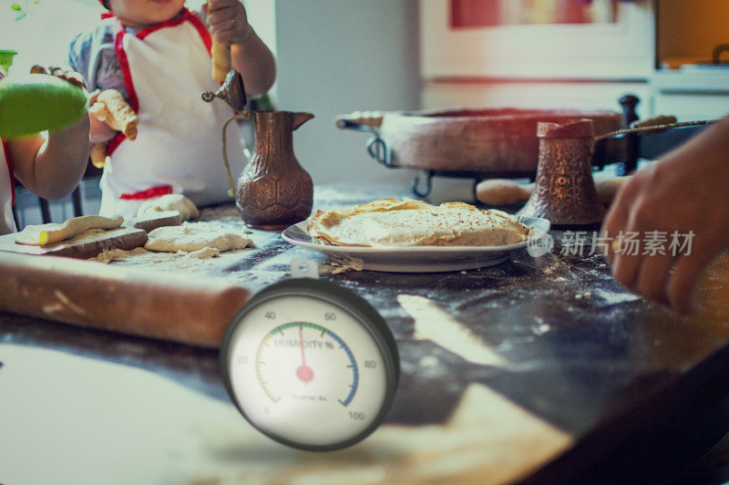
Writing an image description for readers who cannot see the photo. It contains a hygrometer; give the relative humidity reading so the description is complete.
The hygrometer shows 50 %
